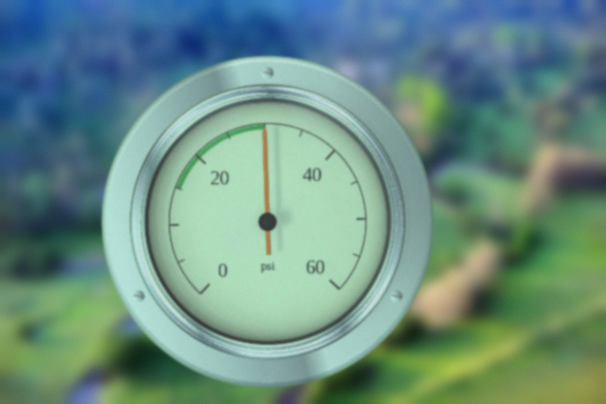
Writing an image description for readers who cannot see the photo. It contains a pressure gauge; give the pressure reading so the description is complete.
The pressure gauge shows 30 psi
